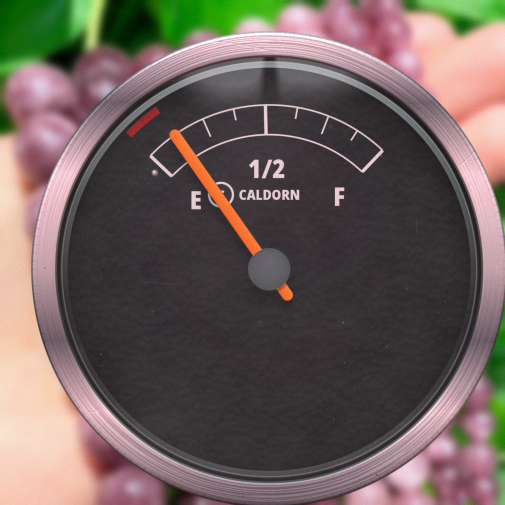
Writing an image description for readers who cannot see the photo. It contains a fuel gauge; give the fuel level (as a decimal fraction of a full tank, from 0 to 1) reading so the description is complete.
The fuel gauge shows 0.125
